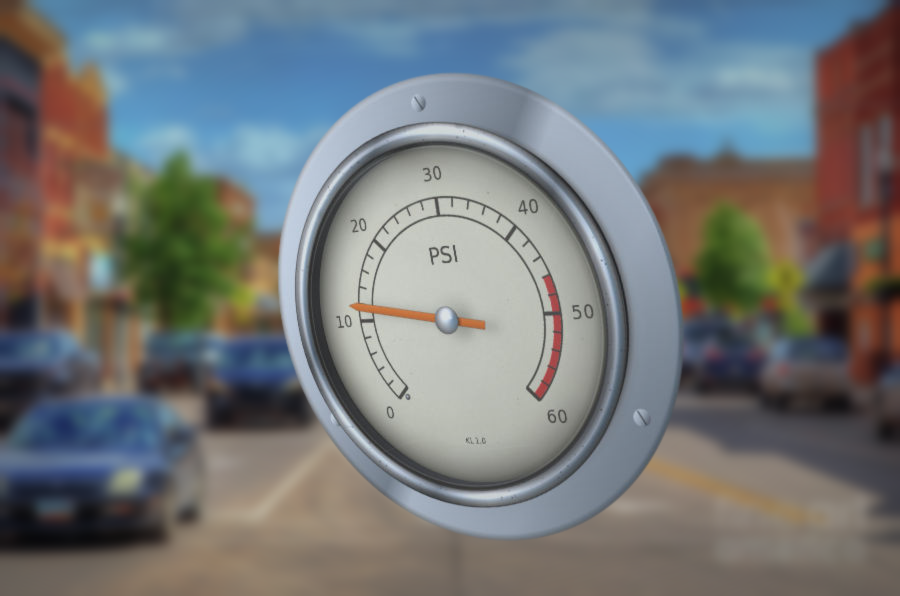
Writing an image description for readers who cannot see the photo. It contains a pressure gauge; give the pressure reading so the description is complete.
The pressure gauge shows 12 psi
